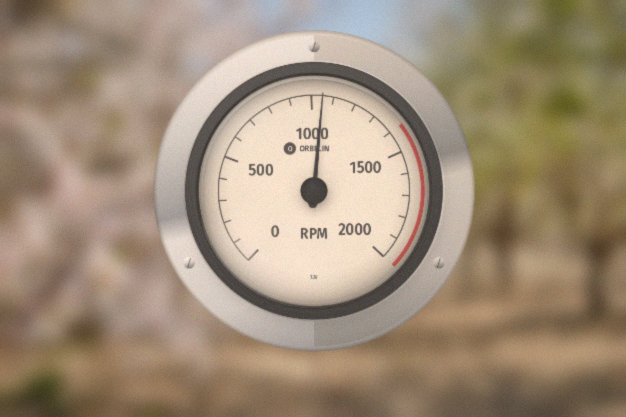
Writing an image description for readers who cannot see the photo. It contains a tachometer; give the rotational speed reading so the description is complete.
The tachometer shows 1050 rpm
